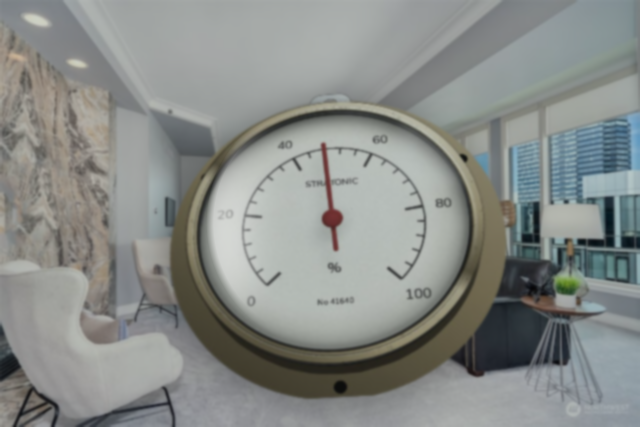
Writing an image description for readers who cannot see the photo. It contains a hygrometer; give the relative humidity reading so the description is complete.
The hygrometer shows 48 %
